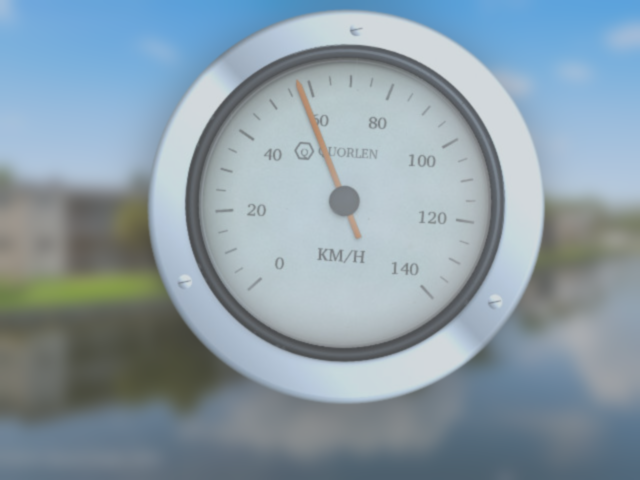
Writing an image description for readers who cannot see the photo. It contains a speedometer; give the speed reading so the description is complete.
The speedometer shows 57.5 km/h
